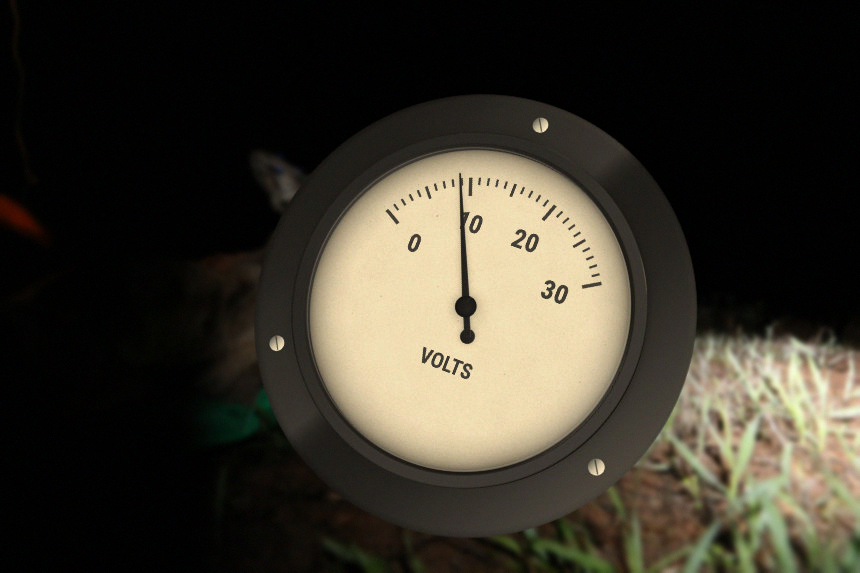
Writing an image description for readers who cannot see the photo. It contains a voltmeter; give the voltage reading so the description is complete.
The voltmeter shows 9 V
